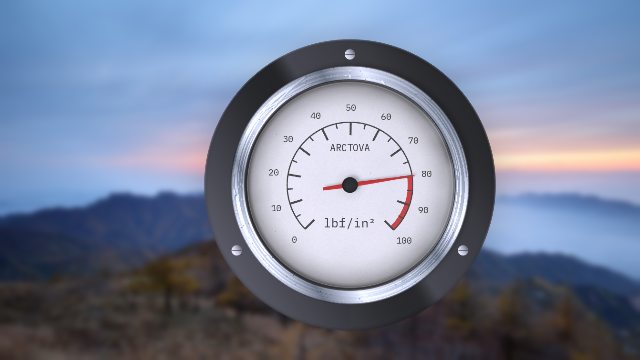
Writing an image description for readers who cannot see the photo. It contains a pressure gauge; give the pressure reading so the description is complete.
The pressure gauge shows 80 psi
